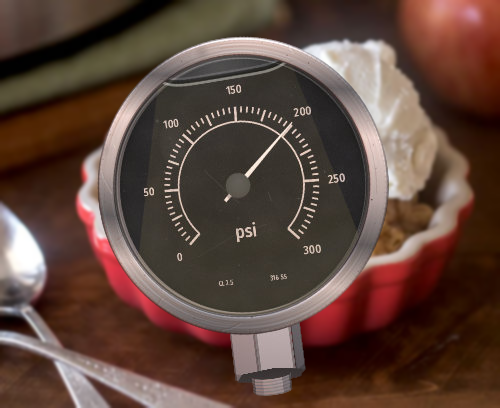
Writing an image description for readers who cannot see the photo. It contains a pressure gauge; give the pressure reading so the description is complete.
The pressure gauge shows 200 psi
